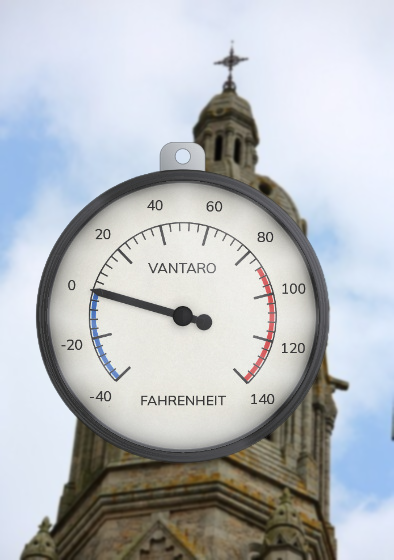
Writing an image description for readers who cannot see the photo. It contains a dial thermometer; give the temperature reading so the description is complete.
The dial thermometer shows 0 °F
